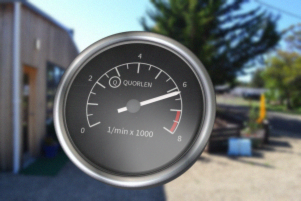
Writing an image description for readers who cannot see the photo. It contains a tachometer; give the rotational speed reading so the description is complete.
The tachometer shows 6250 rpm
